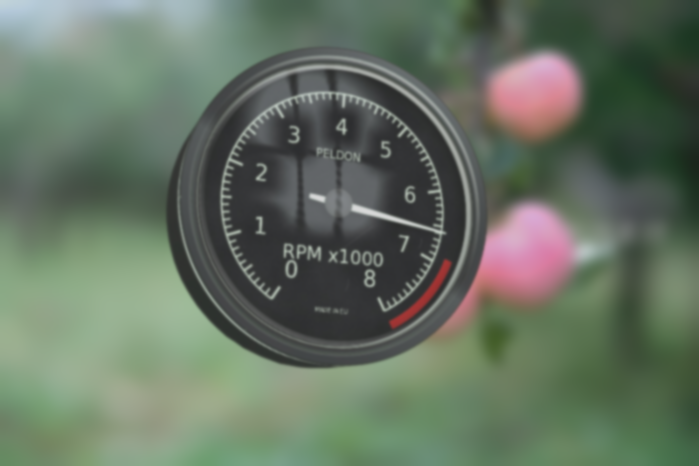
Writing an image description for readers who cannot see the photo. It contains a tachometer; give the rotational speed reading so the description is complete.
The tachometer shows 6600 rpm
